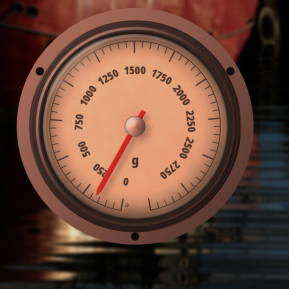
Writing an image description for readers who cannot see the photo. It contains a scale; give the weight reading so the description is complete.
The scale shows 175 g
